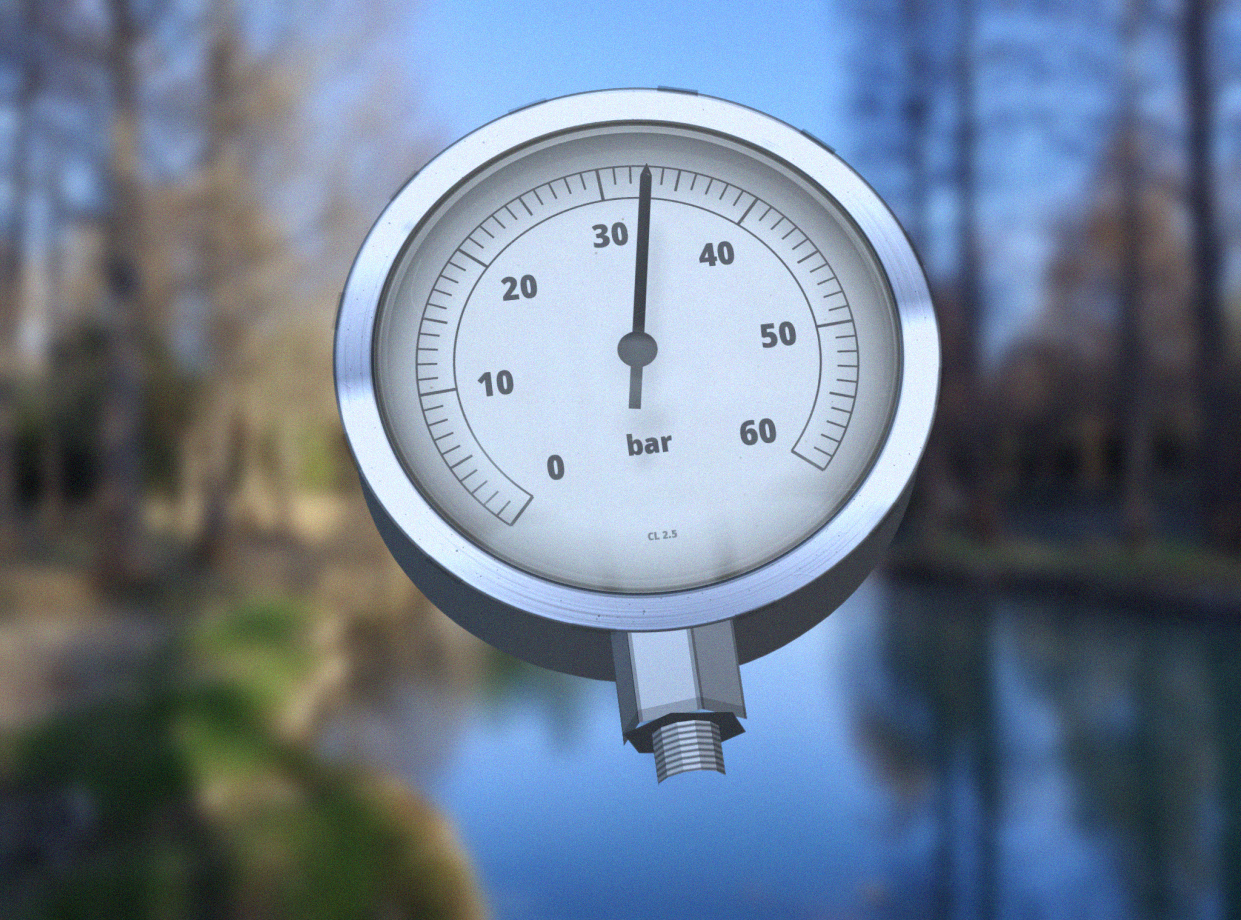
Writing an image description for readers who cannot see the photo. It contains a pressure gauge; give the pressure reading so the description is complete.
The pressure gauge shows 33 bar
